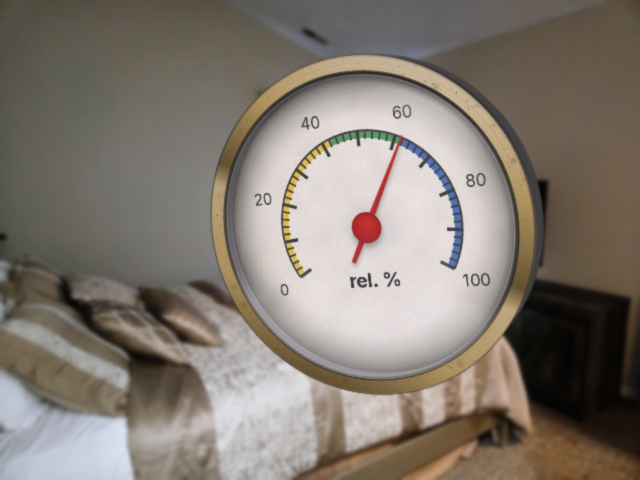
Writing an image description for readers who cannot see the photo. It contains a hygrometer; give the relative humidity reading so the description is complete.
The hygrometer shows 62 %
